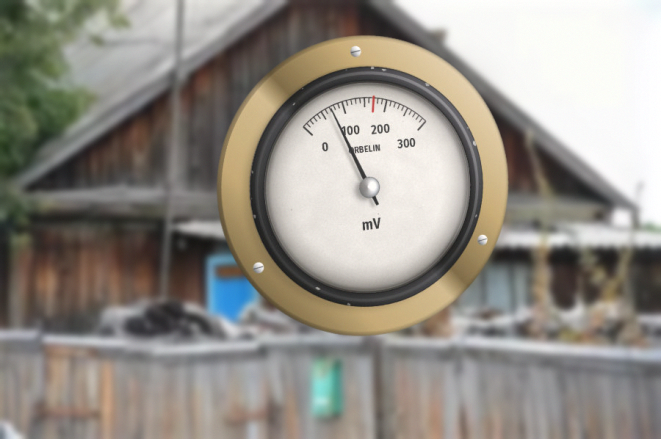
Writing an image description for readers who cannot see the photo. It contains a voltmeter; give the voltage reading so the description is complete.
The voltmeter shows 70 mV
